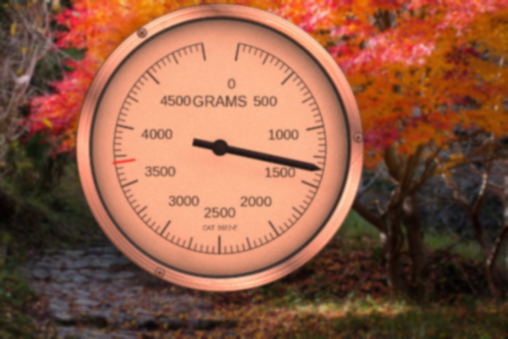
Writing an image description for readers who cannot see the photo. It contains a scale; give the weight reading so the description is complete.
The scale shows 1350 g
